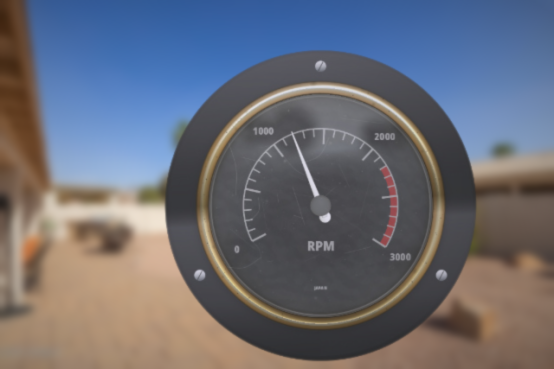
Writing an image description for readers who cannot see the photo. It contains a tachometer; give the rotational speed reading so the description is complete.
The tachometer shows 1200 rpm
